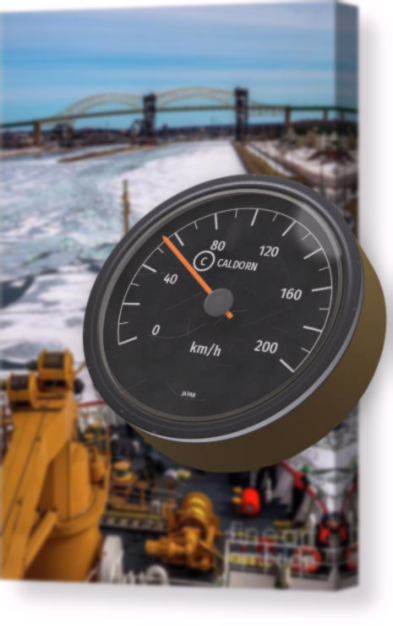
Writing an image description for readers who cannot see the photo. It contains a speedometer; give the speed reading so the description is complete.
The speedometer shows 55 km/h
